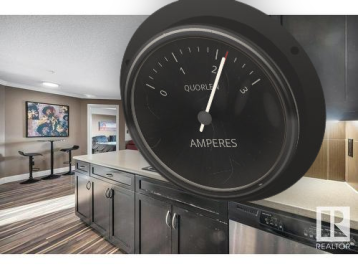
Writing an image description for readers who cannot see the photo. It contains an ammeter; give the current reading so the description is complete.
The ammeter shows 2.2 A
